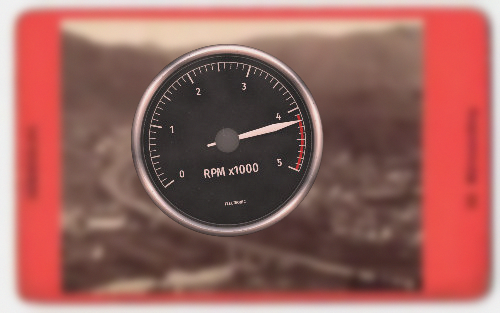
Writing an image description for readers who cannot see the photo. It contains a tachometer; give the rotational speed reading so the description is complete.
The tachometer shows 4200 rpm
